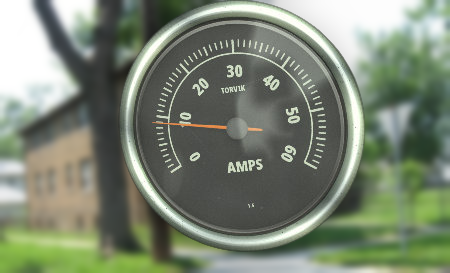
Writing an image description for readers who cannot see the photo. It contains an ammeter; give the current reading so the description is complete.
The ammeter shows 9 A
